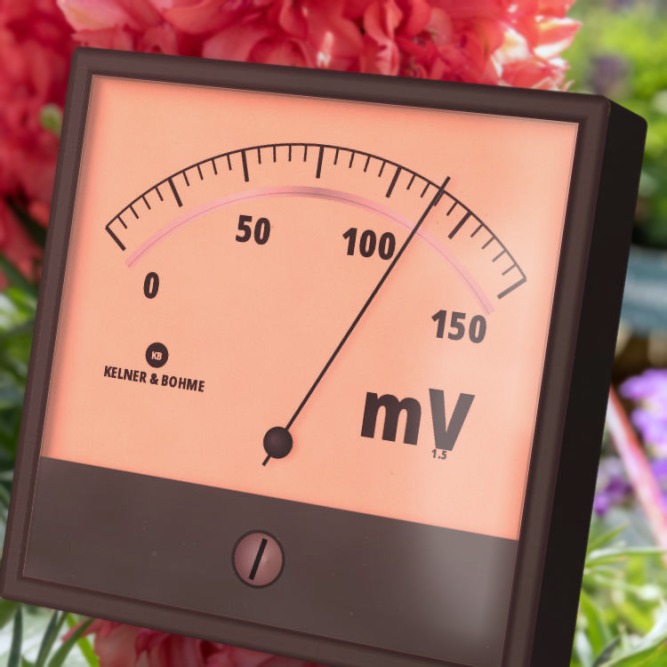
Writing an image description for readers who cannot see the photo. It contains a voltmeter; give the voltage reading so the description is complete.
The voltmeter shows 115 mV
